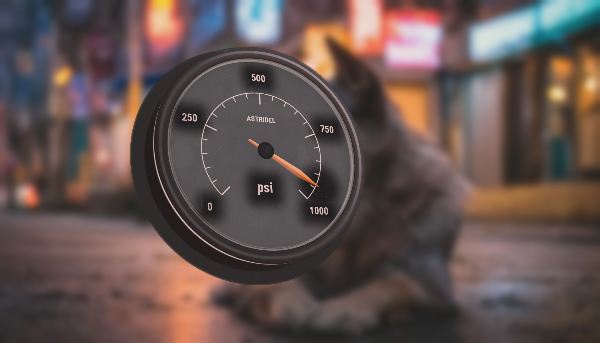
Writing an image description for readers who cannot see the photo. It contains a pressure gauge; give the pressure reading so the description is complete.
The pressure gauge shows 950 psi
